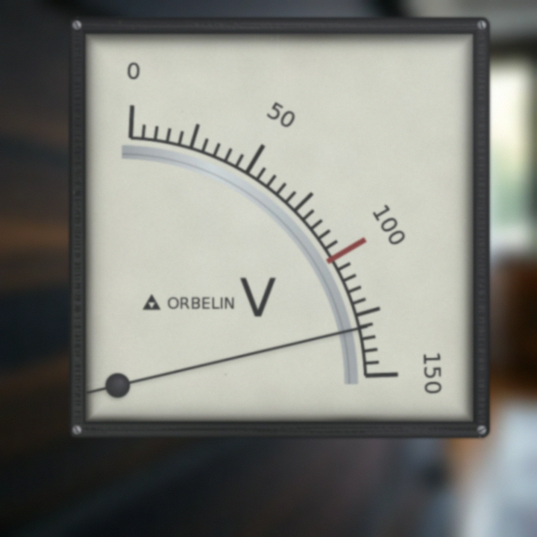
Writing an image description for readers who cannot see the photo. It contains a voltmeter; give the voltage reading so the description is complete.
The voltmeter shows 130 V
